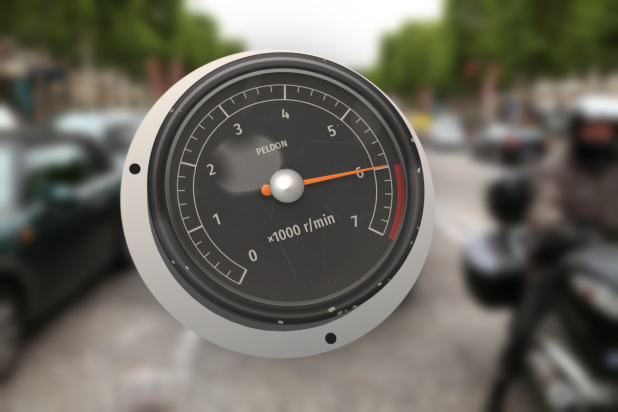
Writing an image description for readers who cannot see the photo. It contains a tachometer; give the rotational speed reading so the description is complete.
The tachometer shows 6000 rpm
